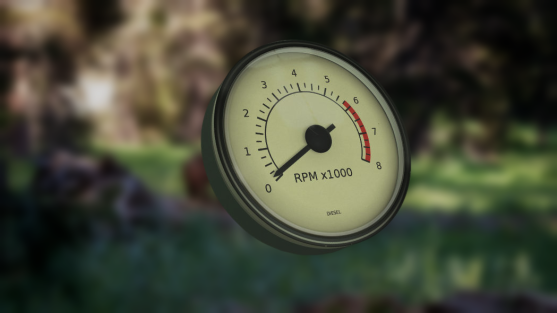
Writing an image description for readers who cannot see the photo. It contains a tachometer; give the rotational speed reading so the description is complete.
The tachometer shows 125 rpm
